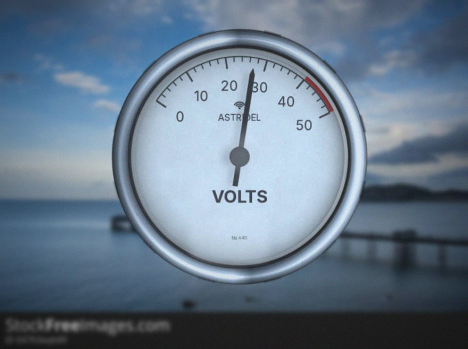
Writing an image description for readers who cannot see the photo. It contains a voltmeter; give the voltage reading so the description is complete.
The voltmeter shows 27 V
